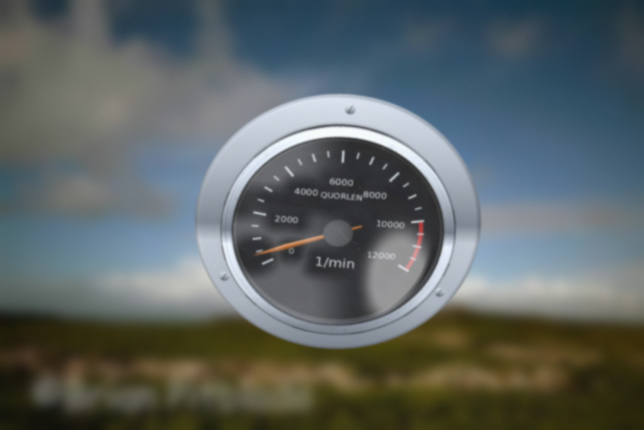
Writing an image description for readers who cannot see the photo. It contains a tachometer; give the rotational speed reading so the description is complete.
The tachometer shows 500 rpm
